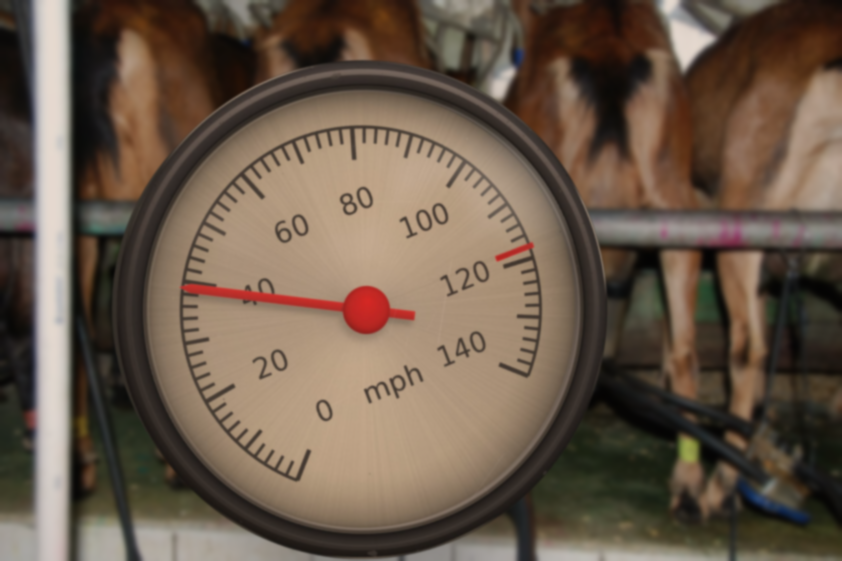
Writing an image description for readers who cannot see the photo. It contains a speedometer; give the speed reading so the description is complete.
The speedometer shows 39 mph
